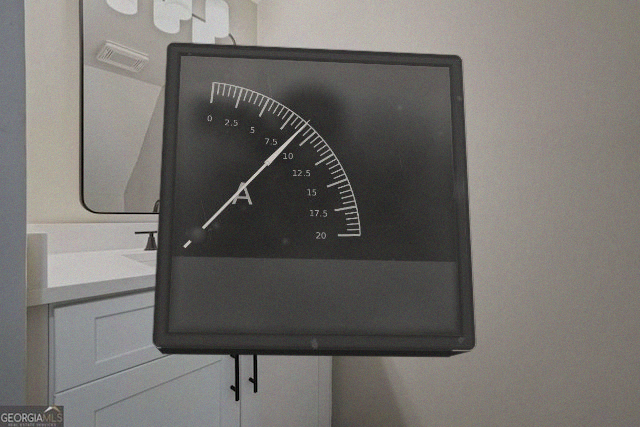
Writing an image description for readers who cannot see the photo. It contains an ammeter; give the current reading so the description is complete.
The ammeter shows 9 A
